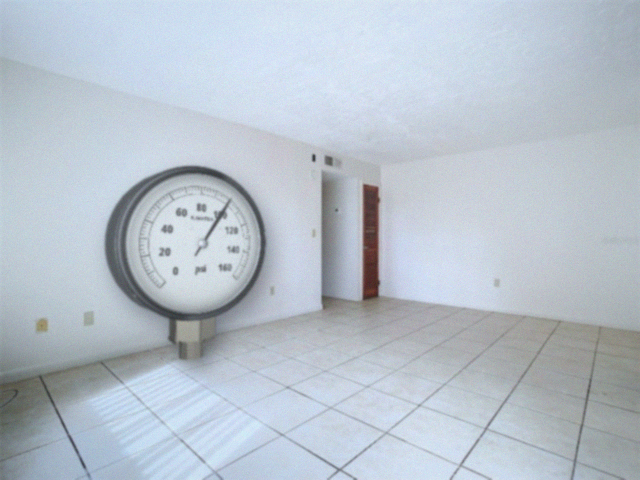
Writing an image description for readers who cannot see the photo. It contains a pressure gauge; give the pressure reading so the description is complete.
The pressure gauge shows 100 psi
